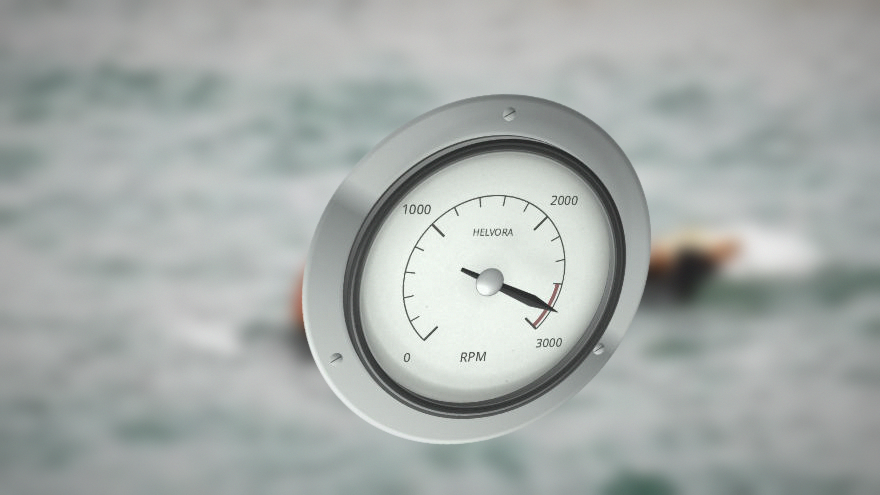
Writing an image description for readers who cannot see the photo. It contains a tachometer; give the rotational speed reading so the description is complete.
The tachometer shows 2800 rpm
